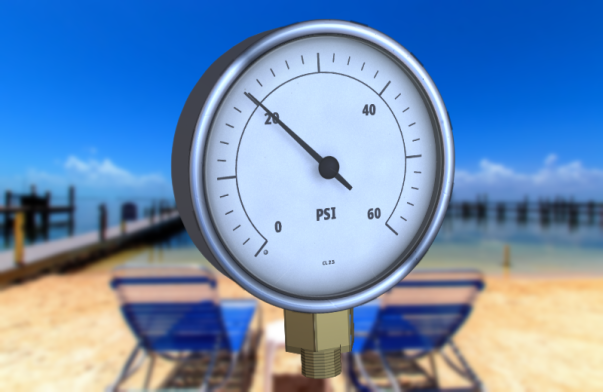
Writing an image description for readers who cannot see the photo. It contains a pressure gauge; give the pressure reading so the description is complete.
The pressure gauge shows 20 psi
